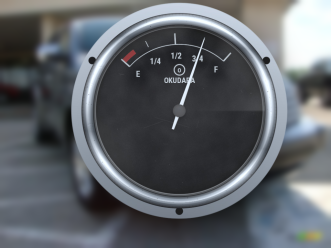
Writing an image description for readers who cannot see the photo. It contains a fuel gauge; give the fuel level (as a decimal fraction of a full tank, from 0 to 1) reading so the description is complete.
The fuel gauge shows 0.75
